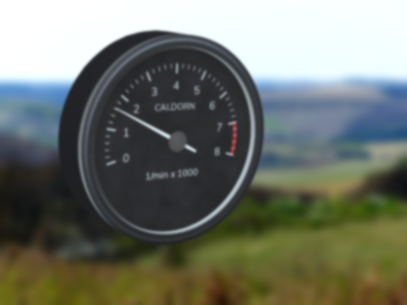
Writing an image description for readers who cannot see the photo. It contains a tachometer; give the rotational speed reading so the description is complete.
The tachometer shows 1600 rpm
